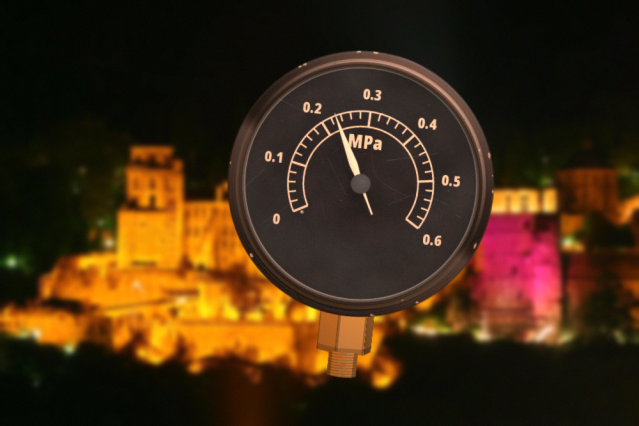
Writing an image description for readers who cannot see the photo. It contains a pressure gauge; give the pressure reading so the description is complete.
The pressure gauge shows 0.23 MPa
